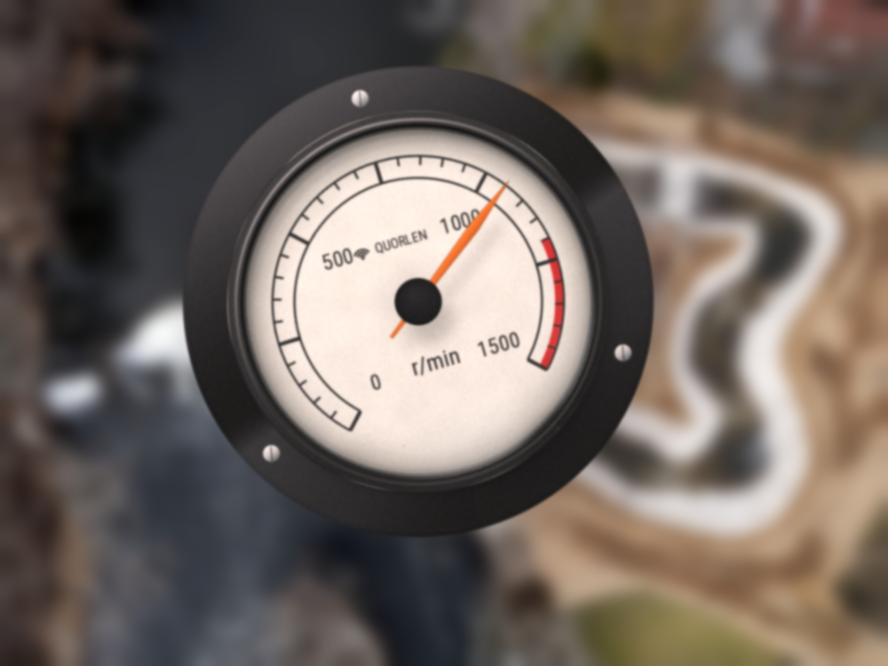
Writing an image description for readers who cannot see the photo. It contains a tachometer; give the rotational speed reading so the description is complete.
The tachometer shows 1050 rpm
